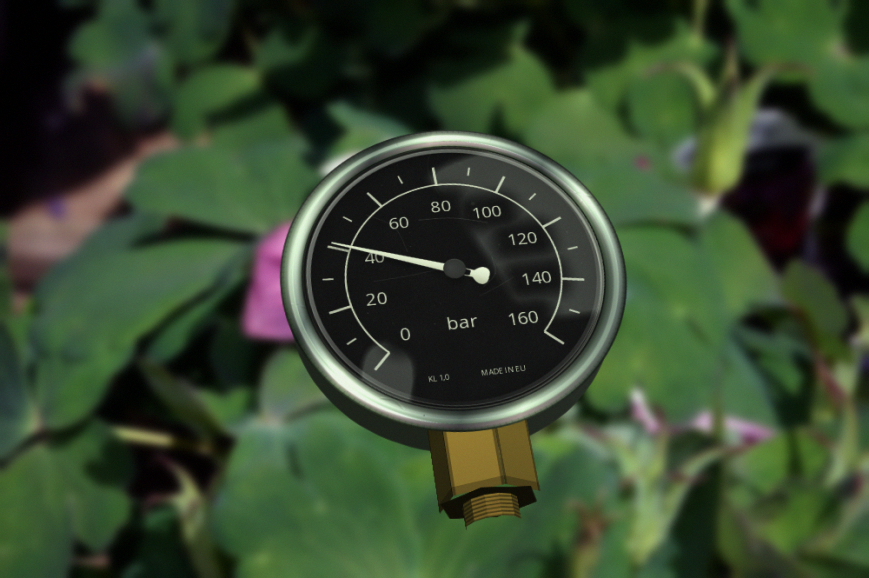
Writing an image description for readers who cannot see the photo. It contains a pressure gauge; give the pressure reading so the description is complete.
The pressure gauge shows 40 bar
